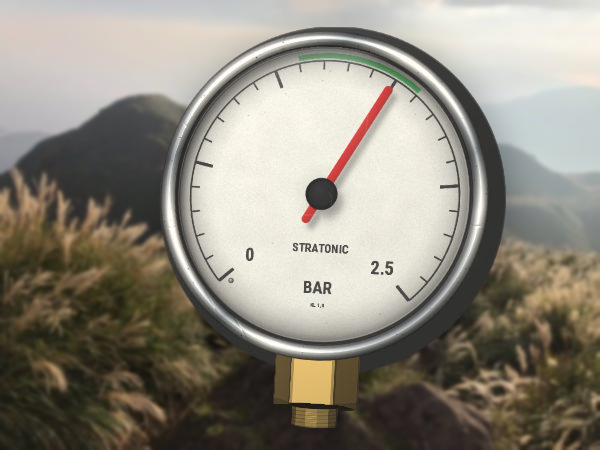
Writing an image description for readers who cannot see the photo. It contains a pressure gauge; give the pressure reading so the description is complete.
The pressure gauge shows 1.5 bar
